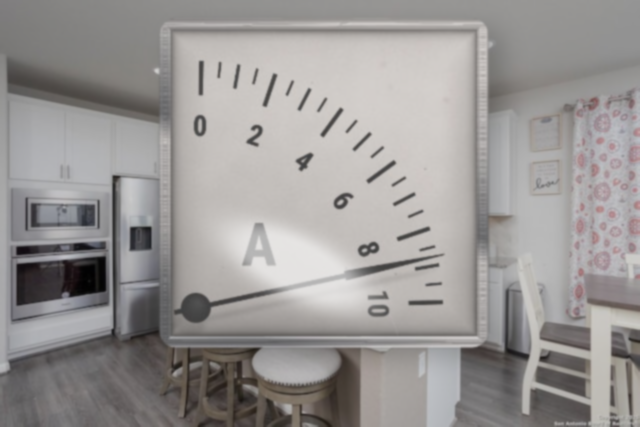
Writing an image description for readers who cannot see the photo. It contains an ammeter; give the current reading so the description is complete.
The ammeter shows 8.75 A
